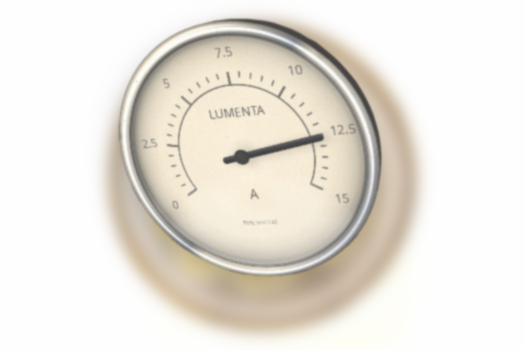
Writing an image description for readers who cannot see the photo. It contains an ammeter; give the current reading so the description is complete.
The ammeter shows 12.5 A
